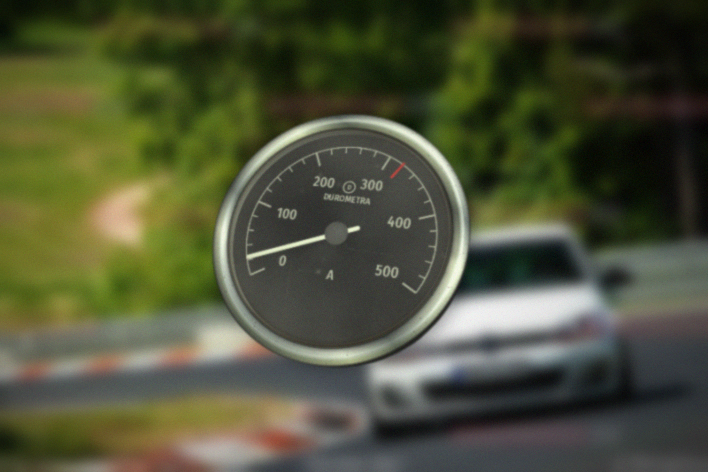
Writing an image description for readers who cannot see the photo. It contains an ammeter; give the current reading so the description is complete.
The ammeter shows 20 A
